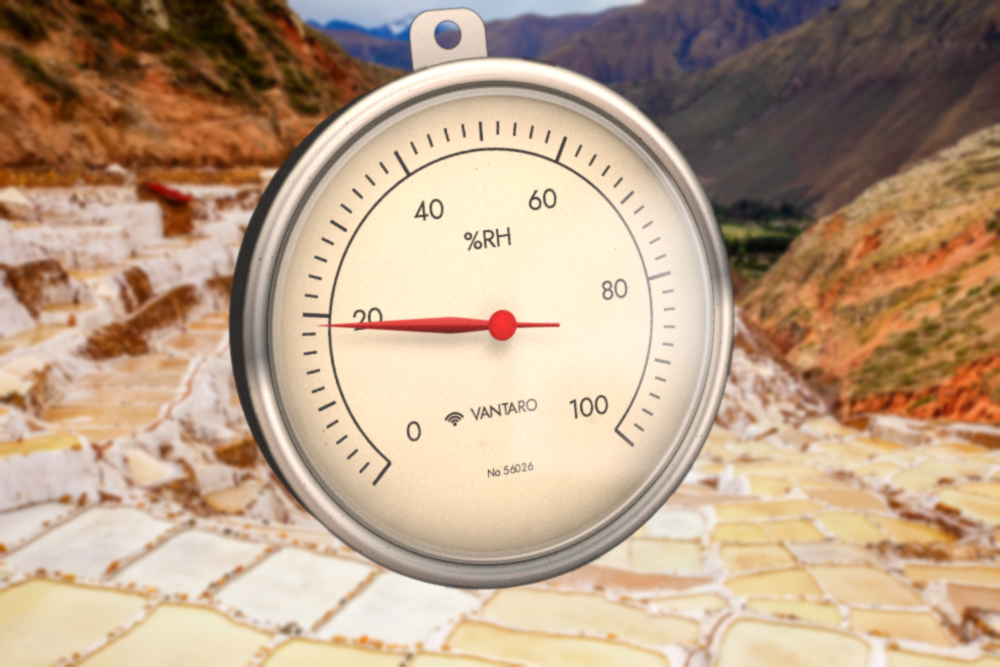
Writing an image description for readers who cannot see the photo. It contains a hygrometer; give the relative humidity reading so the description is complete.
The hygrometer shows 19 %
